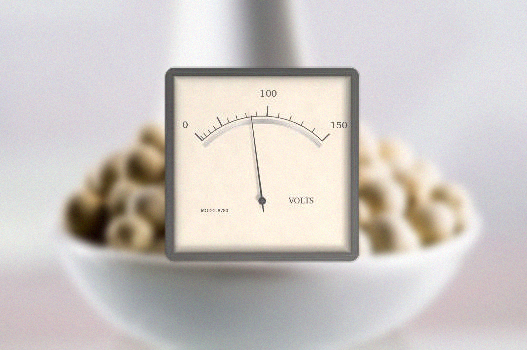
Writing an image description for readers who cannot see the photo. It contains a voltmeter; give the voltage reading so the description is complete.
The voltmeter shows 85 V
